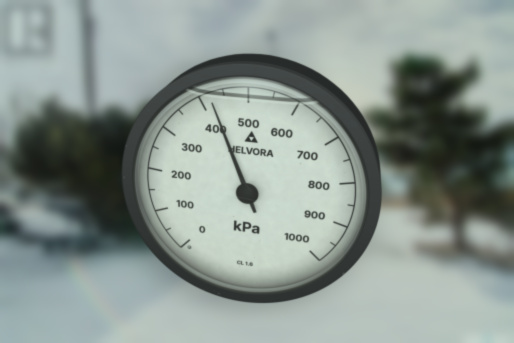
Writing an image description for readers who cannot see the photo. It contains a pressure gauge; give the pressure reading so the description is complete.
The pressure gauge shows 425 kPa
